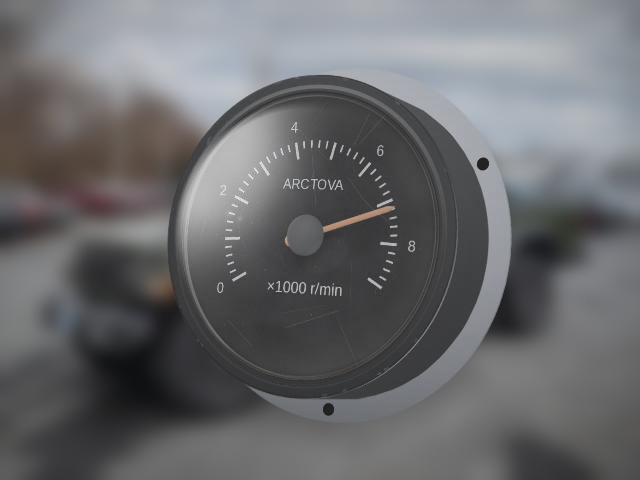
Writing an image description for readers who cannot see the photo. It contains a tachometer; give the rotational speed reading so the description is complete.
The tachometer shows 7200 rpm
